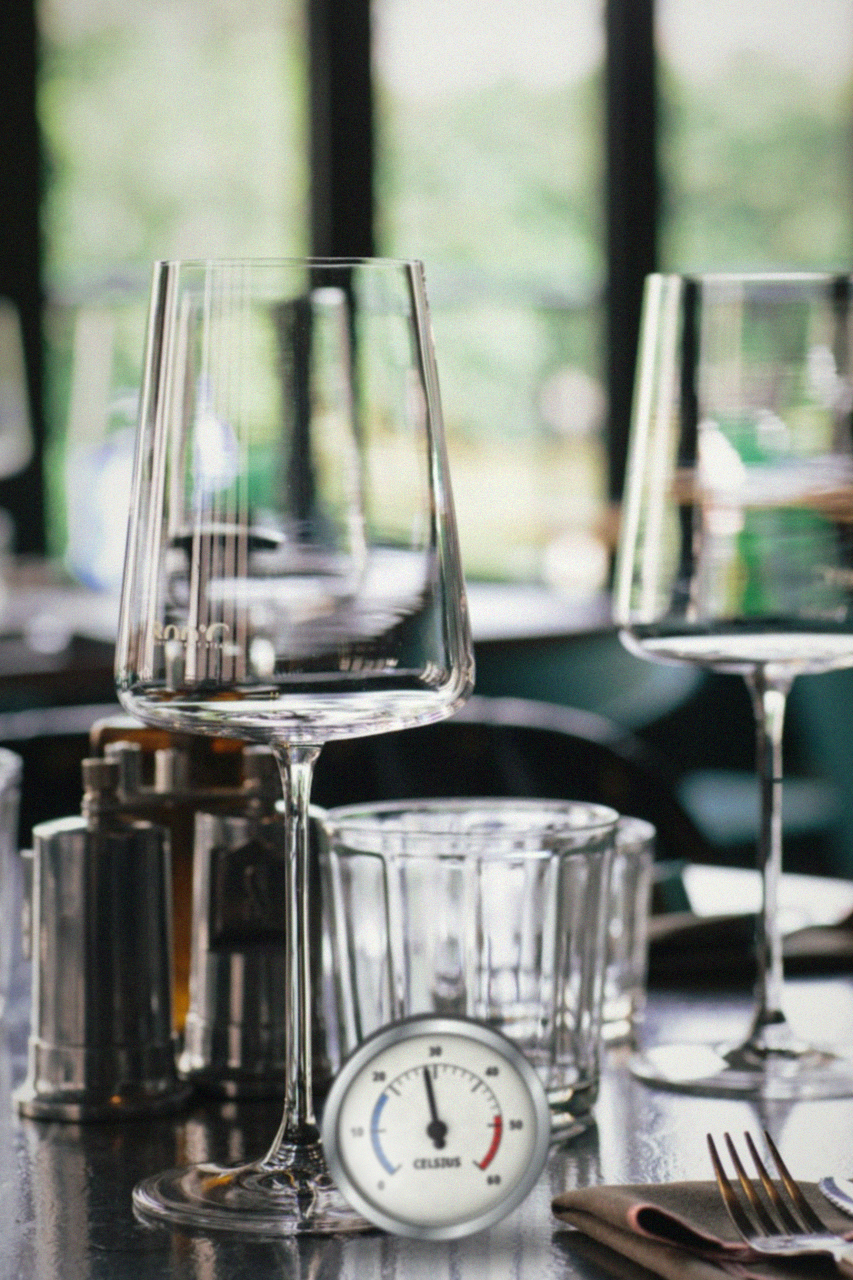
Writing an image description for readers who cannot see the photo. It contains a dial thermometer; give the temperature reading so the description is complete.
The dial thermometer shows 28 °C
